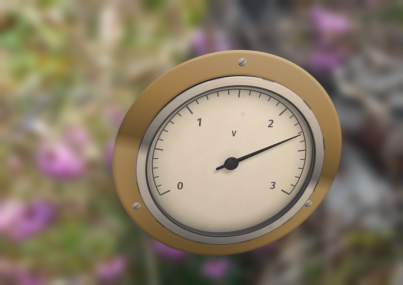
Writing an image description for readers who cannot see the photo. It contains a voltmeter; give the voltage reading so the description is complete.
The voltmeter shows 2.3 V
